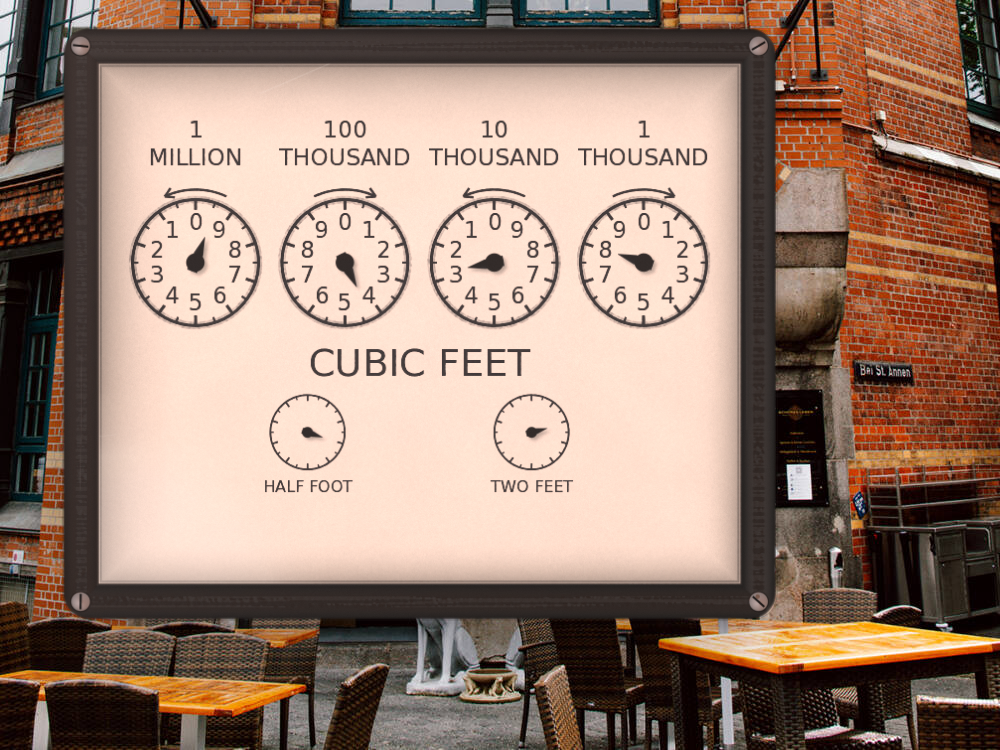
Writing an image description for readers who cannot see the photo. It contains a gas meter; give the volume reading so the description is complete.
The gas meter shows 942800 ft³
